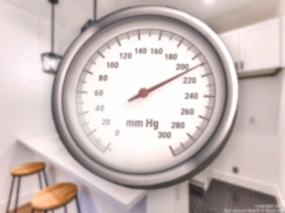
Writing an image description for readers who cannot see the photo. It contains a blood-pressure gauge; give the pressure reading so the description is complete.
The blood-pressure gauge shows 210 mmHg
